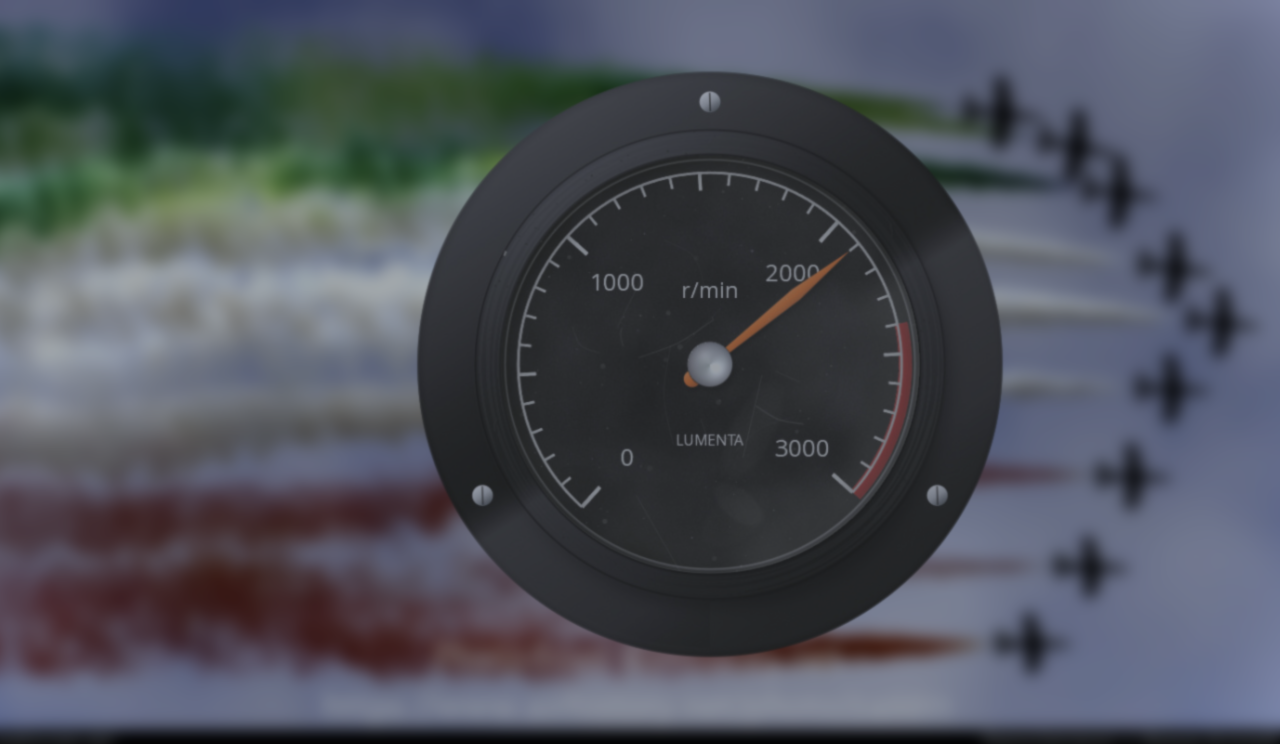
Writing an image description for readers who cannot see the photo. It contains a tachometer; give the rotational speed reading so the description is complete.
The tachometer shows 2100 rpm
